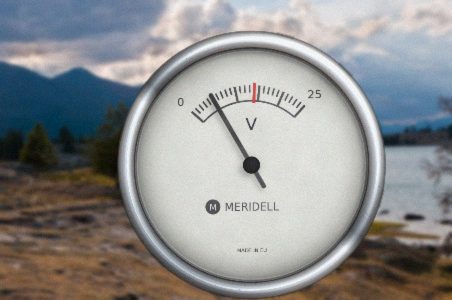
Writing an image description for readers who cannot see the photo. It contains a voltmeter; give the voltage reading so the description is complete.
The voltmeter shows 5 V
